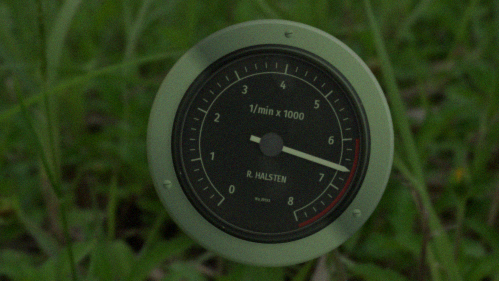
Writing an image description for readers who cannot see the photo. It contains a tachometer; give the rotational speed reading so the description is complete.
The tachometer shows 6600 rpm
